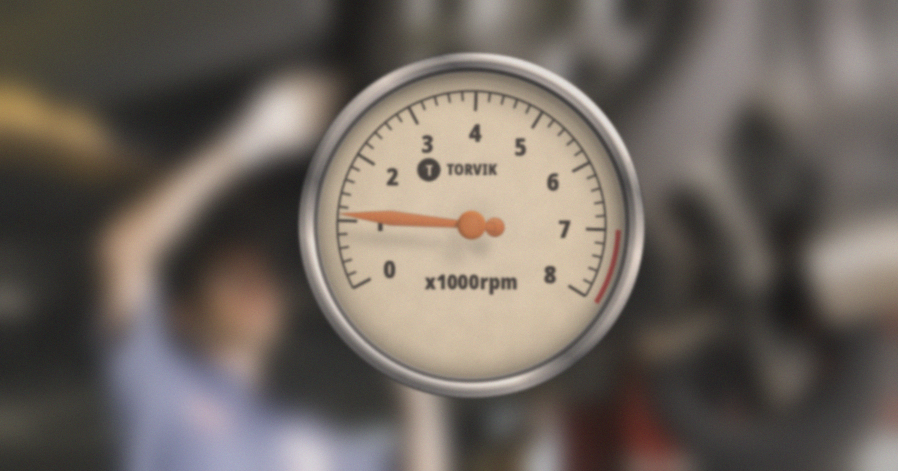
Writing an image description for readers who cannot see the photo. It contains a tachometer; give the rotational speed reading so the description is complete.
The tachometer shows 1100 rpm
